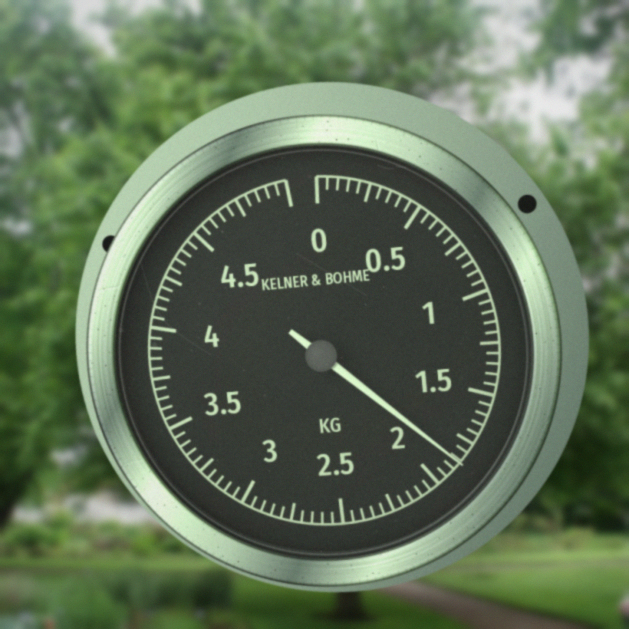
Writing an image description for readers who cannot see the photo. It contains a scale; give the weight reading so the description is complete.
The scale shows 1.85 kg
